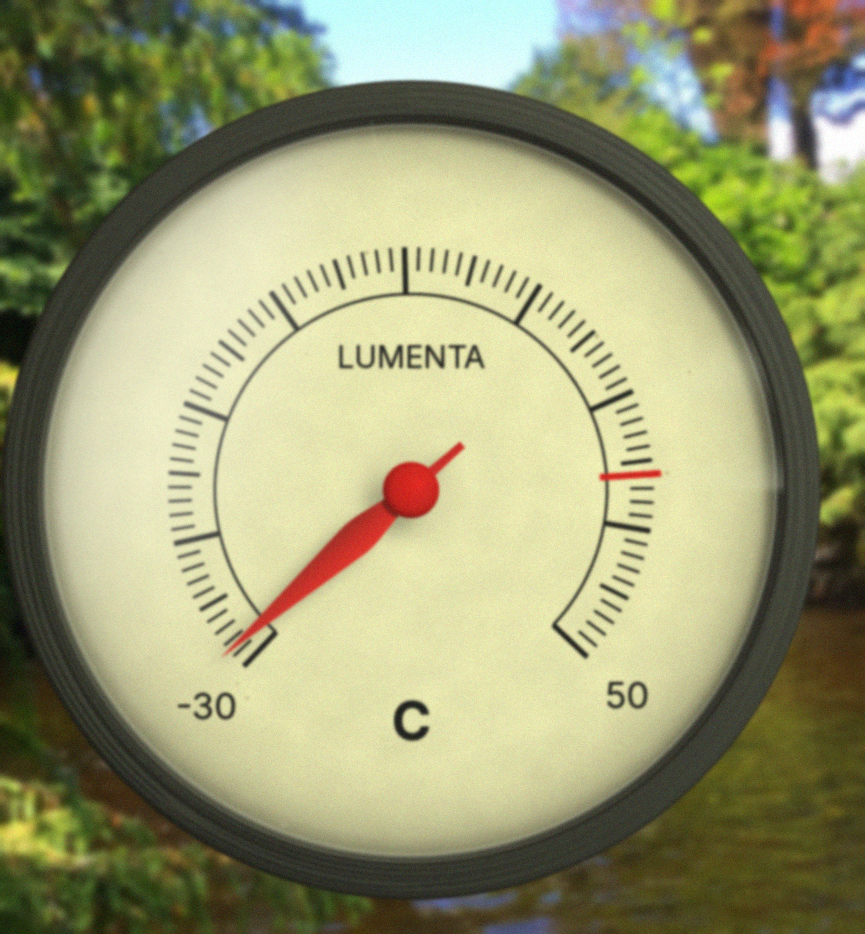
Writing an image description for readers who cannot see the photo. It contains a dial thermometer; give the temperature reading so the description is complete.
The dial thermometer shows -28.5 °C
